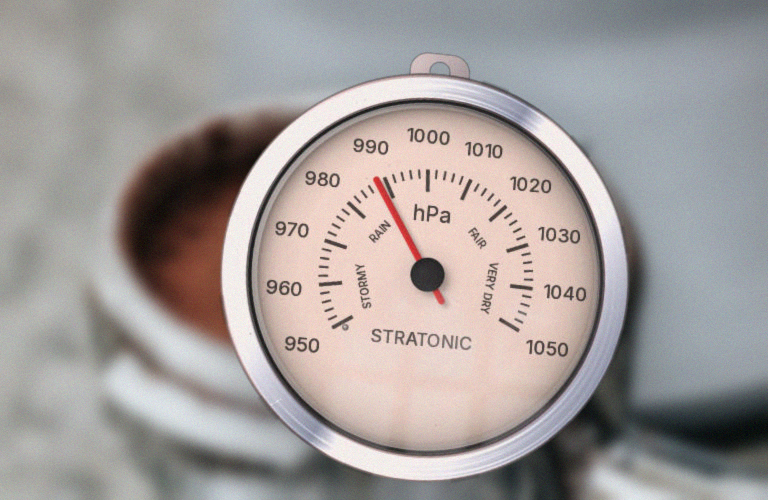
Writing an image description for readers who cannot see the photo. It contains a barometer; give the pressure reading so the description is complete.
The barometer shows 988 hPa
